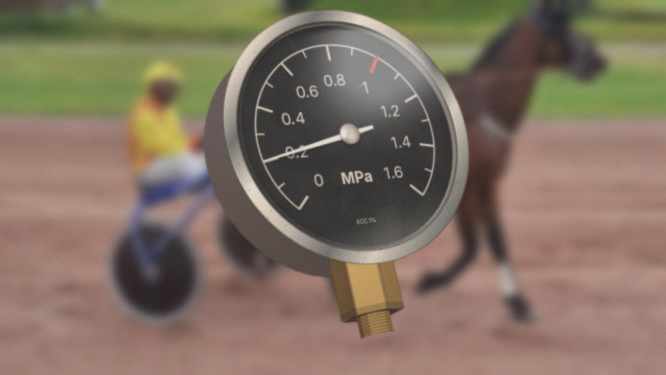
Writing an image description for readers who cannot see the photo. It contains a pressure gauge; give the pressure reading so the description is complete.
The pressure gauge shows 0.2 MPa
